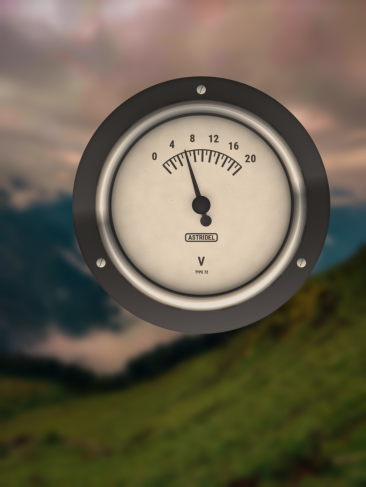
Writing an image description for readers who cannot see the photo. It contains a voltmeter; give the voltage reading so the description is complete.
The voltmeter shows 6 V
